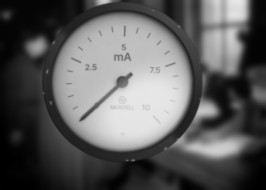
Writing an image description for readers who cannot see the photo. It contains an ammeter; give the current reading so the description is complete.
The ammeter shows 0 mA
